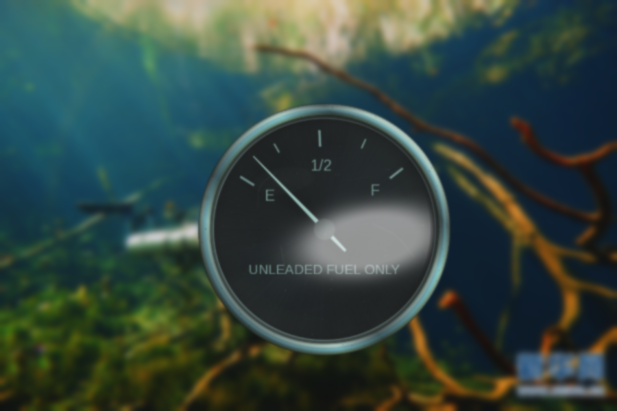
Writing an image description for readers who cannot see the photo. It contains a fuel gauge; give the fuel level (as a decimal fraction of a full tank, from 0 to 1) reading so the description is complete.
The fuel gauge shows 0.125
